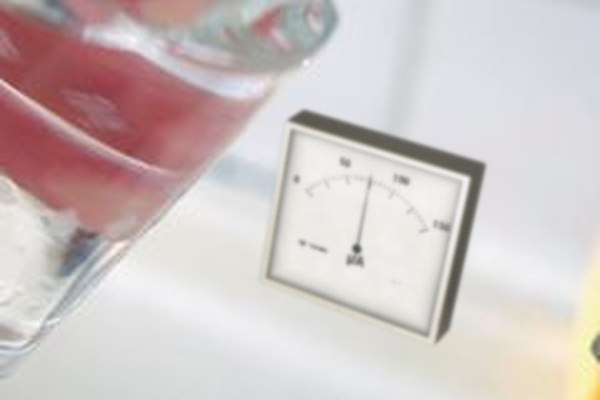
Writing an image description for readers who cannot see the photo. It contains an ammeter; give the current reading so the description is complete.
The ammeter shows 75 µA
